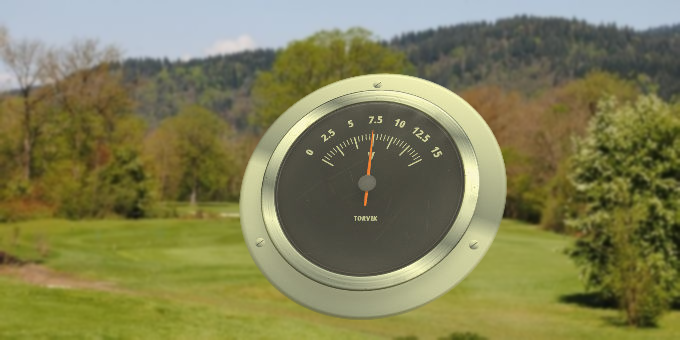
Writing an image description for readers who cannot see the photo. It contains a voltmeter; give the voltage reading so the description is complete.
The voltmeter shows 7.5 V
